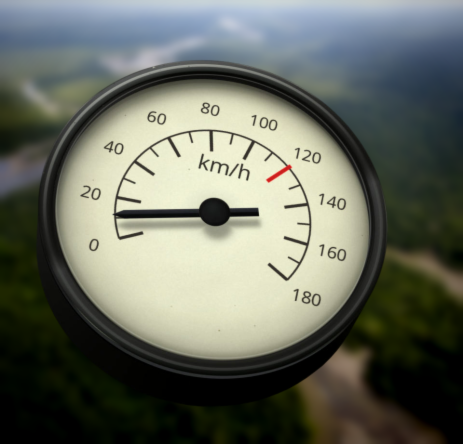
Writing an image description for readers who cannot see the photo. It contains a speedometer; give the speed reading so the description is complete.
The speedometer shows 10 km/h
